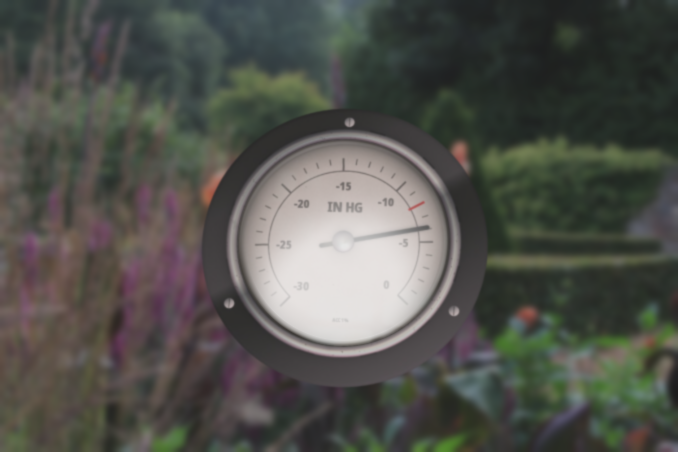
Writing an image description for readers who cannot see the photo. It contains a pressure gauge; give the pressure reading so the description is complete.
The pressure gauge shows -6 inHg
